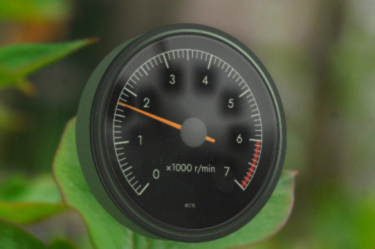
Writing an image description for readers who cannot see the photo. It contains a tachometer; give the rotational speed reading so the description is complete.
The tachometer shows 1700 rpm
